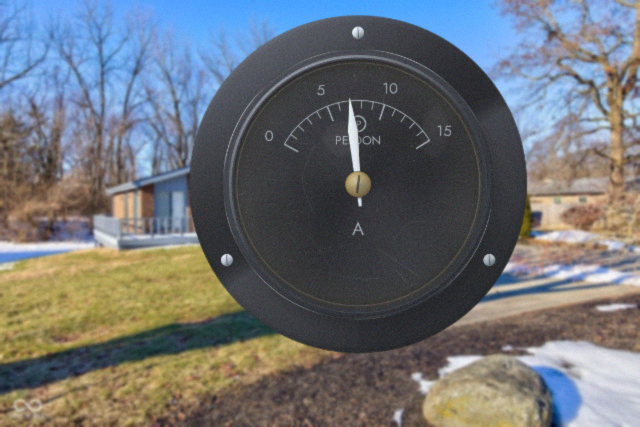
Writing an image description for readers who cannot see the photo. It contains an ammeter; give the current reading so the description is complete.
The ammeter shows 7 A
